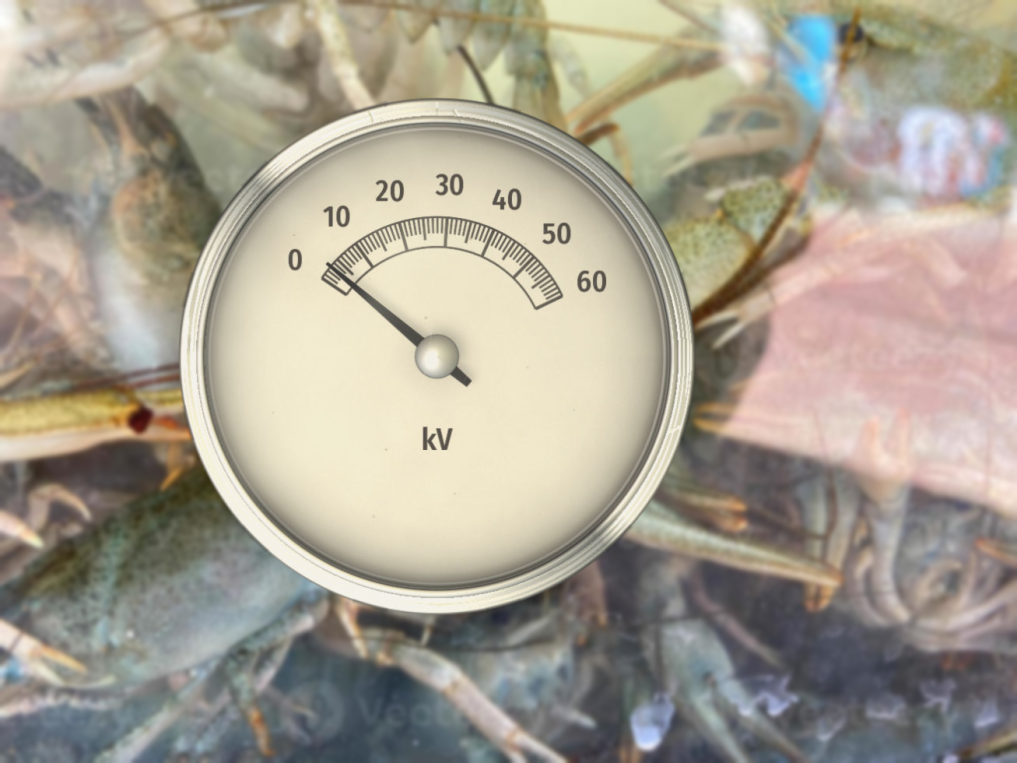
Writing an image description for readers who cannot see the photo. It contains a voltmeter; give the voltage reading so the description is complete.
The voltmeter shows 3 kV
